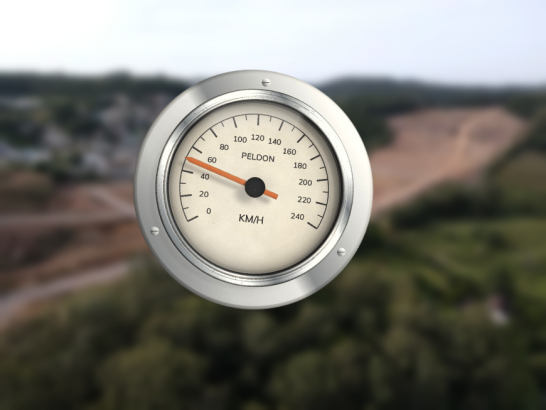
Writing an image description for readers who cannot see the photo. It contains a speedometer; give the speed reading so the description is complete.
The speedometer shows 50 km/h
